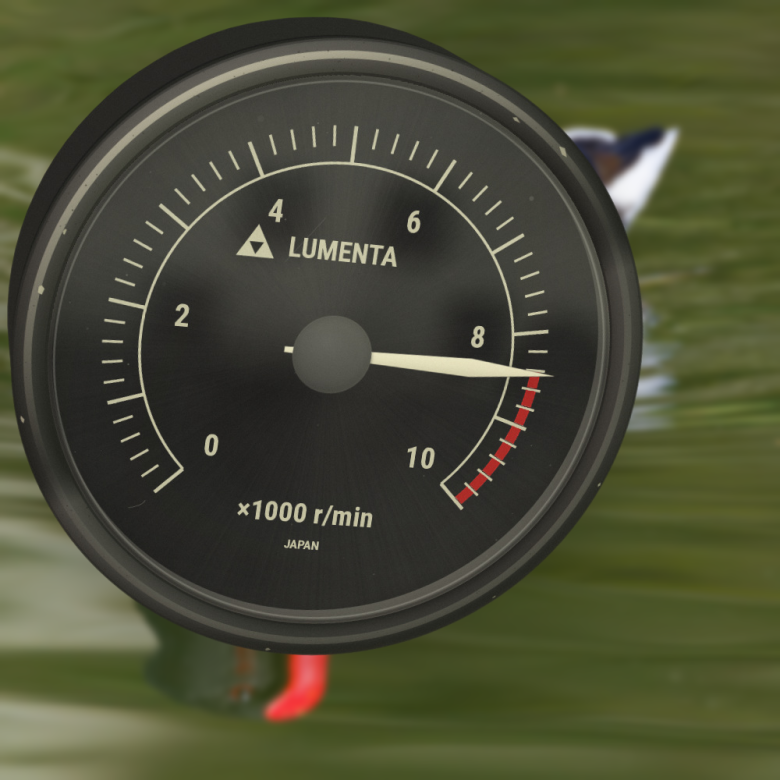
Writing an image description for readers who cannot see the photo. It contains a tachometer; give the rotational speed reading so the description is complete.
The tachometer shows 8400 rpm
